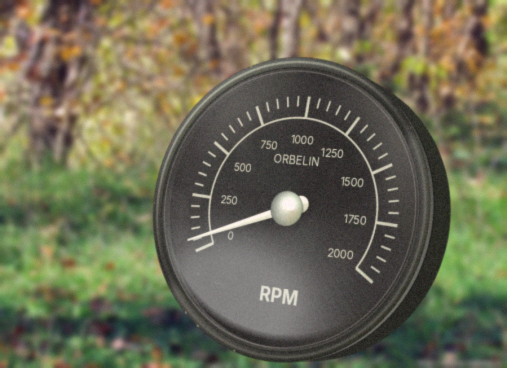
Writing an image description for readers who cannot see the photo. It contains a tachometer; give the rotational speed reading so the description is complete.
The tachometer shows 50 rpm
